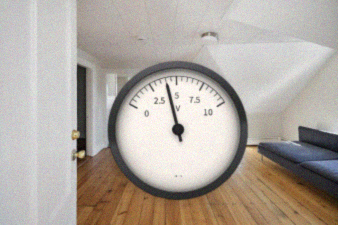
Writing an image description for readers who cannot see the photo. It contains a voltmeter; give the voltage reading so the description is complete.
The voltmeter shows 4 V
